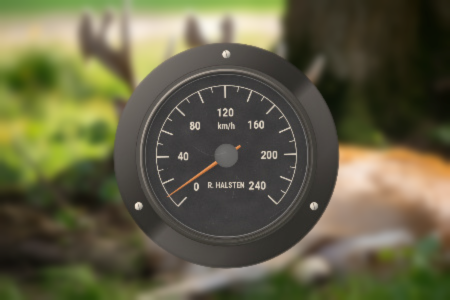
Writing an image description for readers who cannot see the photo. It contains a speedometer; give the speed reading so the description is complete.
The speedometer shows 10 km/h
